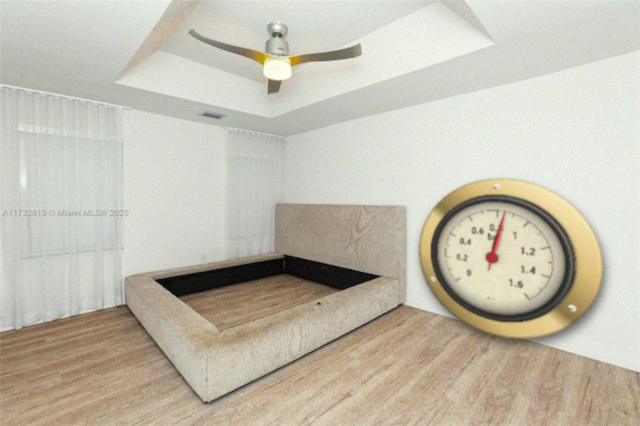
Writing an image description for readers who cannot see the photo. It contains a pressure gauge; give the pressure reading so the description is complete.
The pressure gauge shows 0.85 bar
